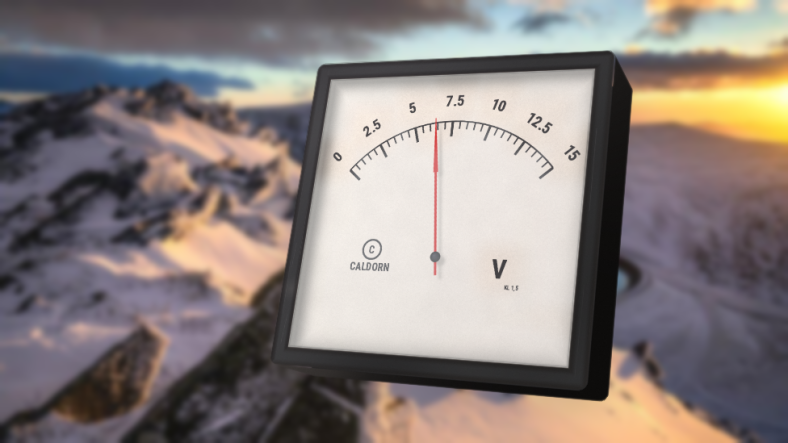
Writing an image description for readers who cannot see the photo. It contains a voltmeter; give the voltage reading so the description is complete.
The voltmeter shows 6.5 V
